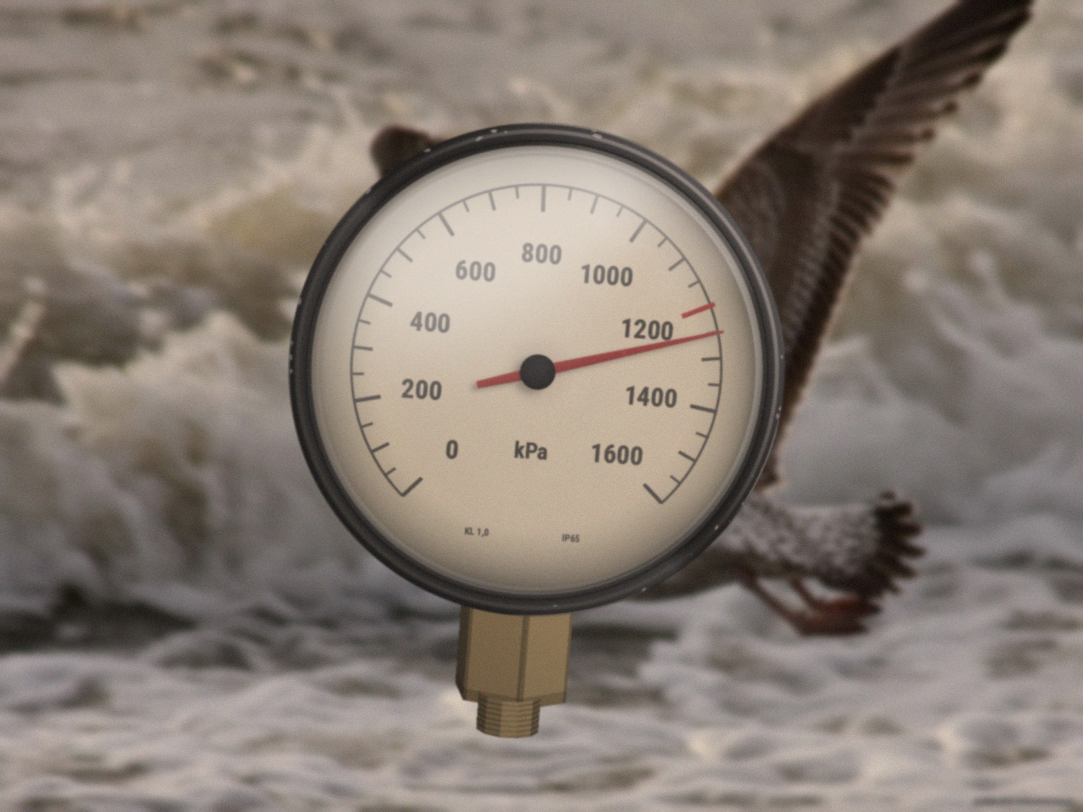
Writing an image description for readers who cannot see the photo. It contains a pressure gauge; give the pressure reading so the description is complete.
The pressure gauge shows 1250 kPa
